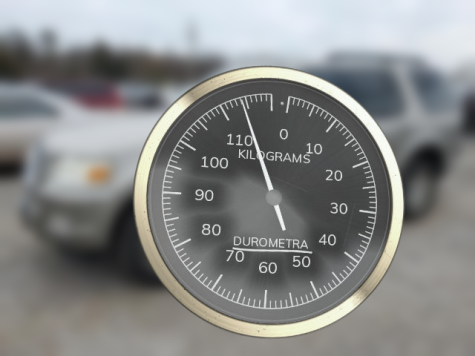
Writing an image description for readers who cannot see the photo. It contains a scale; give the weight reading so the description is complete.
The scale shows 114 kg
